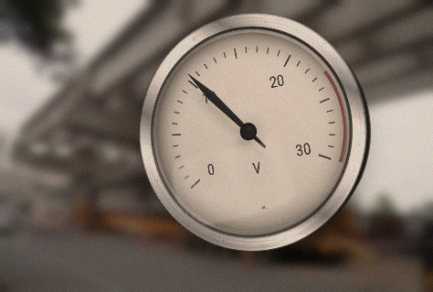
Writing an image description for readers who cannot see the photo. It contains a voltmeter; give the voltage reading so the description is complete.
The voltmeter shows 10.5 V
